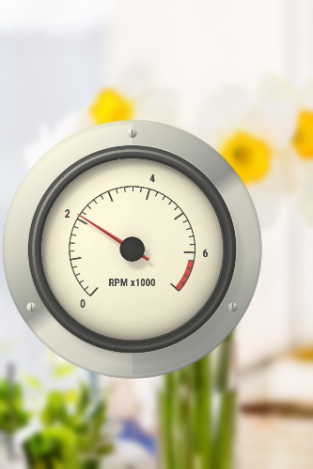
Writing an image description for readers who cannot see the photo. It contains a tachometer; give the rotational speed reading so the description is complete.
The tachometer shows 2100 rpm
